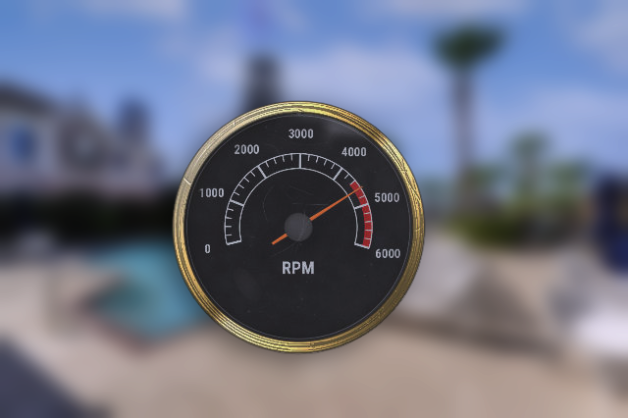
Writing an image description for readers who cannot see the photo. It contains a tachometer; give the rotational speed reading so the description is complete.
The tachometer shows 4600 rpm
